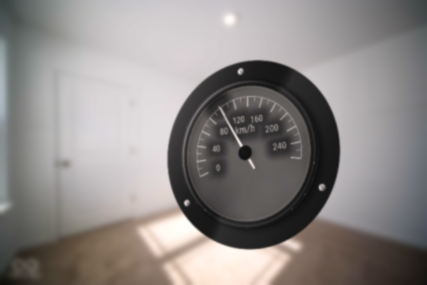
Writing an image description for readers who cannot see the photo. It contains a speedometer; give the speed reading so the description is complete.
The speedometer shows 100 km/h
